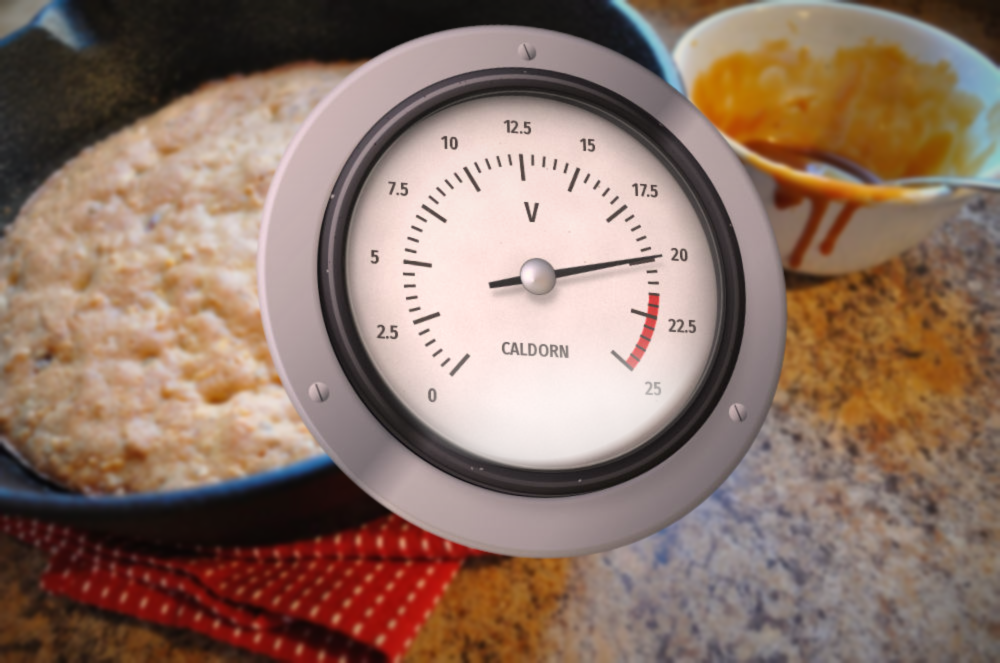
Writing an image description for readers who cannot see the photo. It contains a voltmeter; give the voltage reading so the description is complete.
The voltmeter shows 20 V
